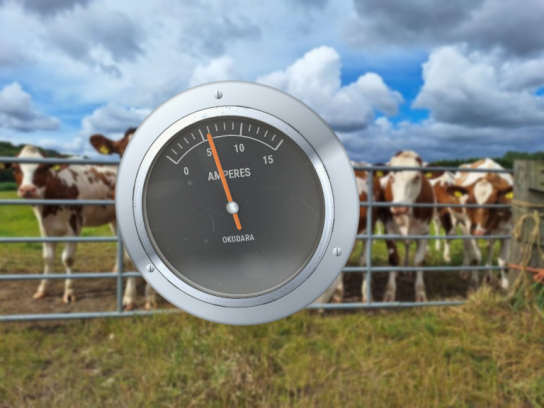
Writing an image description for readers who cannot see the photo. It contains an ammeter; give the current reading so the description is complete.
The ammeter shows 6 A
